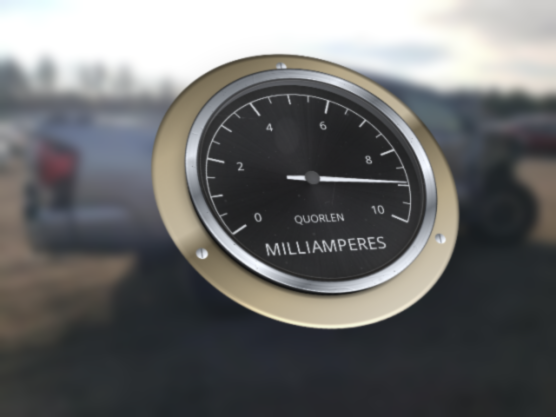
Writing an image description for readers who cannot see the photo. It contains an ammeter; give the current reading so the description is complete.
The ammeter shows 9 mA
